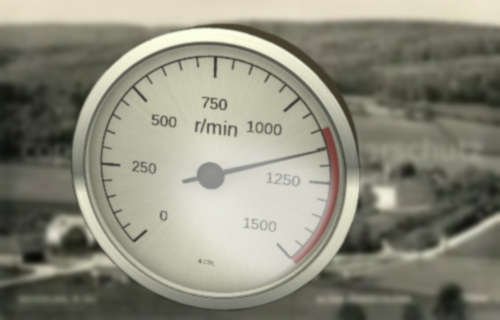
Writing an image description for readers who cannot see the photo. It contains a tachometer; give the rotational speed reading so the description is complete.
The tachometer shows 1150 rpm
